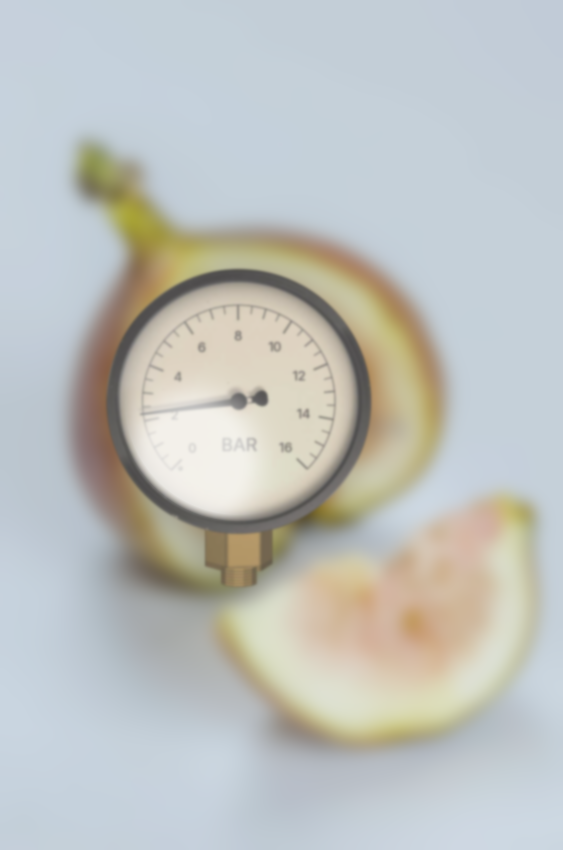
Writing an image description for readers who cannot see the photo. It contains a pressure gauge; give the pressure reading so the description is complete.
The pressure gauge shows 2.25 bar
